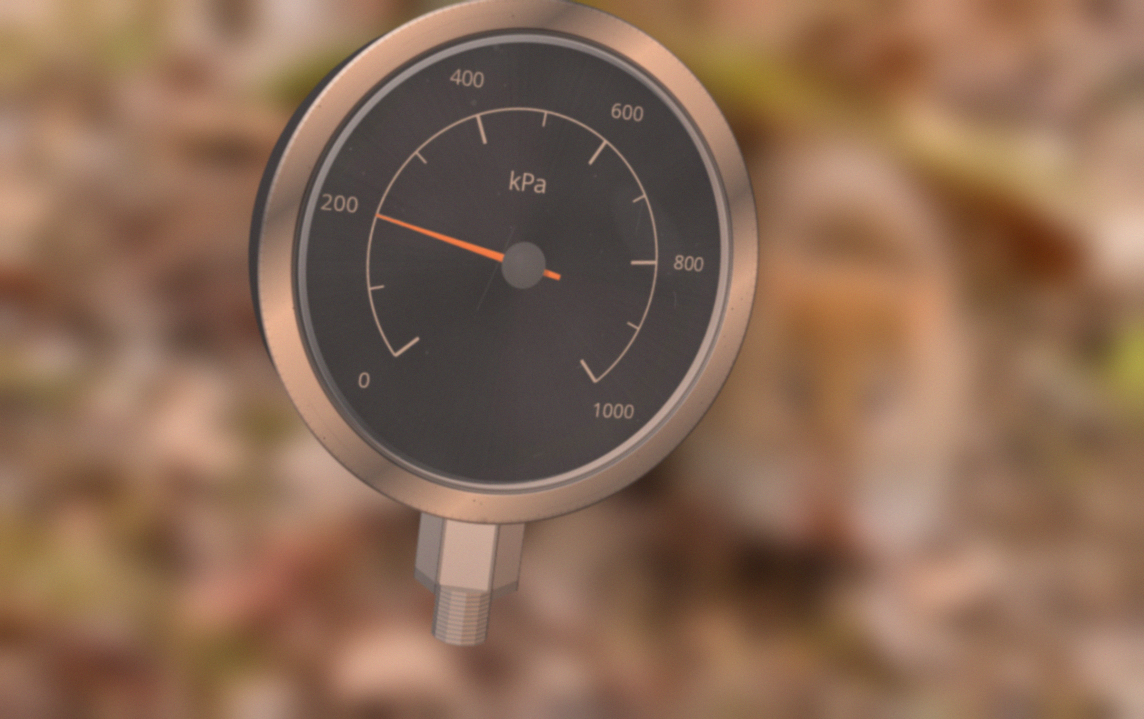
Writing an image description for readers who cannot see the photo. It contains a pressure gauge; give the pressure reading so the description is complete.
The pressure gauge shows 200 kPa
